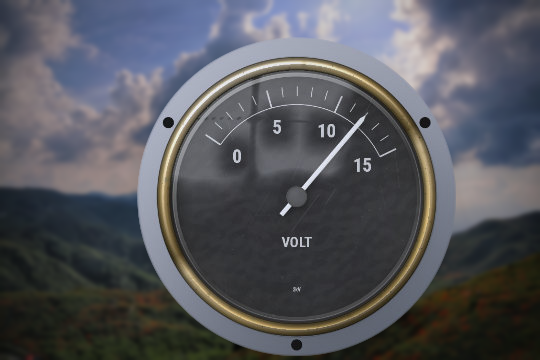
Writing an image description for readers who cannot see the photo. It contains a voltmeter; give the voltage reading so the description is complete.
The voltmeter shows 12 V
